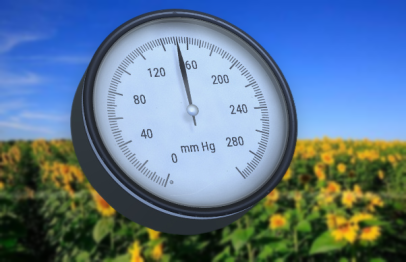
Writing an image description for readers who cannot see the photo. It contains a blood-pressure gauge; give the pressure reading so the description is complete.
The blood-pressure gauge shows 150 mmHg
